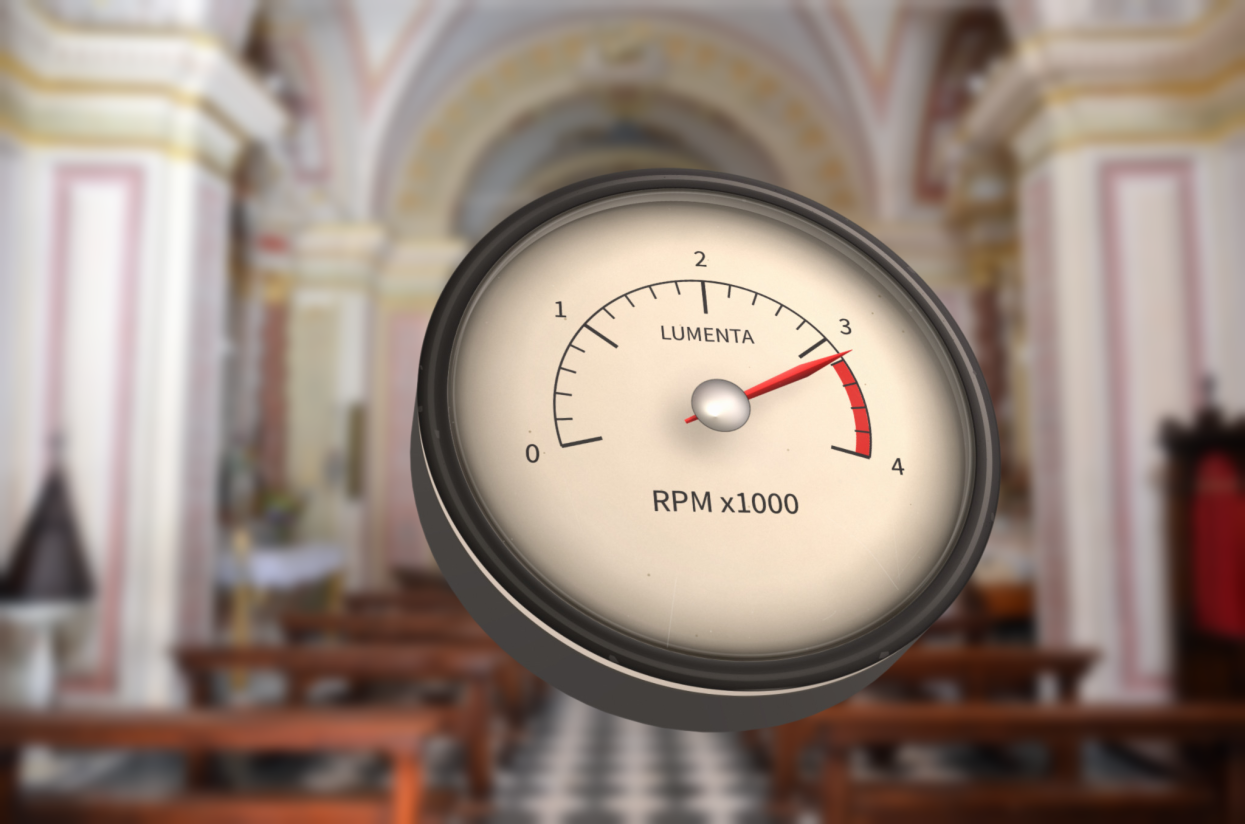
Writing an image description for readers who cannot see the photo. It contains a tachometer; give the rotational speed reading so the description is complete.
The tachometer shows 3200 rpm
